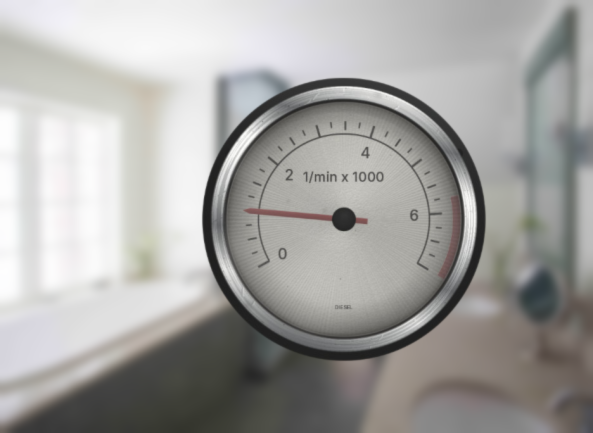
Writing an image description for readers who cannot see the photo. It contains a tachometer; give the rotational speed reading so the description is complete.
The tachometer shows 1000 rpm
